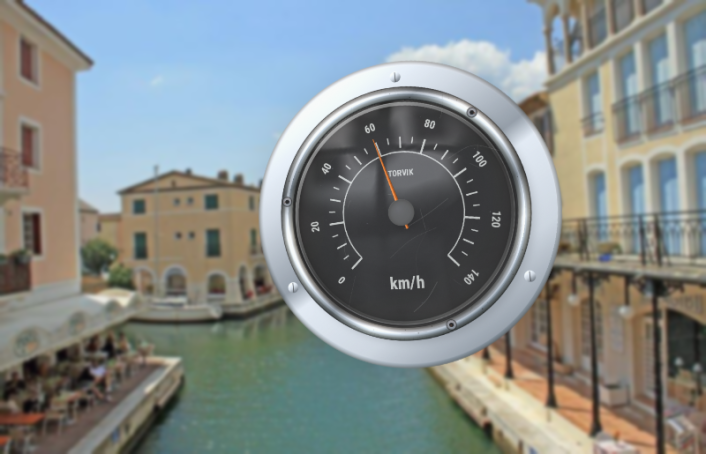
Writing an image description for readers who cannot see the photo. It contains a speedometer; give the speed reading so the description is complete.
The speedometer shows 60 km/h
